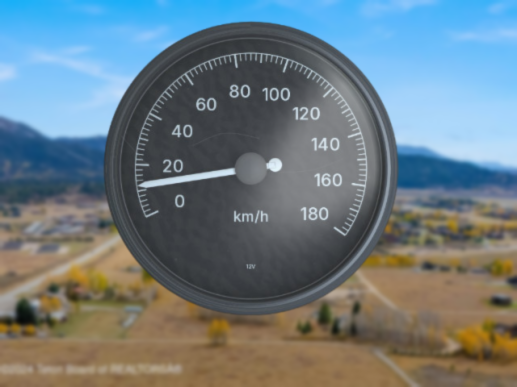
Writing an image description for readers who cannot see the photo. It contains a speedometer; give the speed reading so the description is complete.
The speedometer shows 12 km/h
